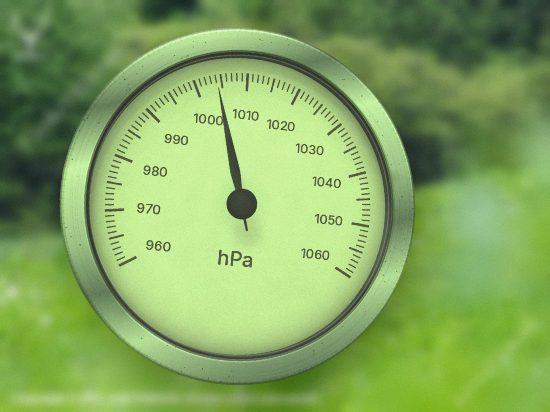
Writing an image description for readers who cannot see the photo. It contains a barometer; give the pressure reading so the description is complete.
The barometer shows 1004 hPa
